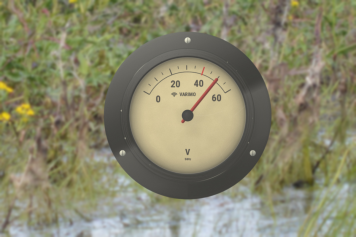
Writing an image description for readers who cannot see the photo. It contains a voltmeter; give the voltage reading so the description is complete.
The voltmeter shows 50 V
